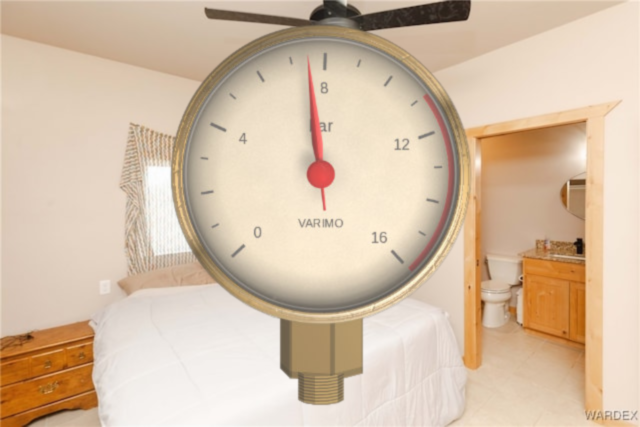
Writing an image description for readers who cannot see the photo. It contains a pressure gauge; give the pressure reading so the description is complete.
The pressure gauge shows 7.5 bar
